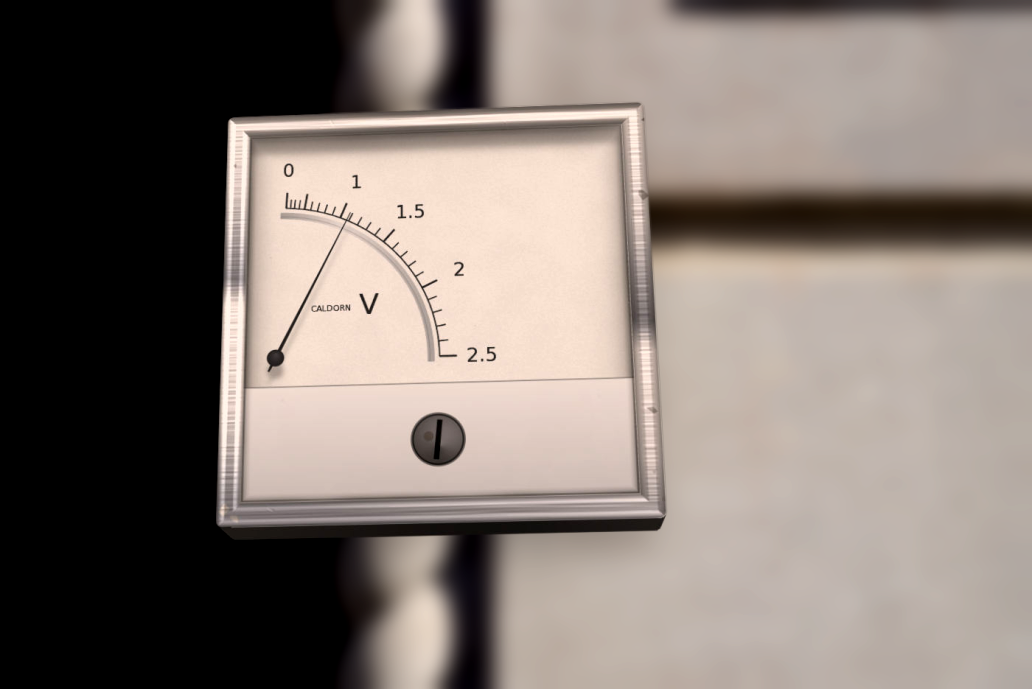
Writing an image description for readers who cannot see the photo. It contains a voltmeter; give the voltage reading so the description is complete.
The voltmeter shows 1.1 V
